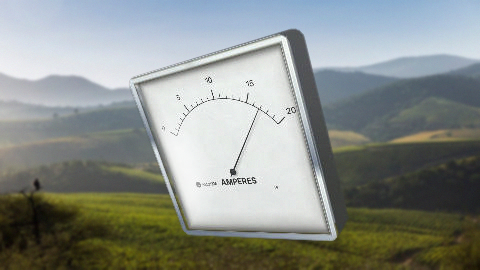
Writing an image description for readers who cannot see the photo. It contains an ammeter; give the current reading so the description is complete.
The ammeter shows 17 A
